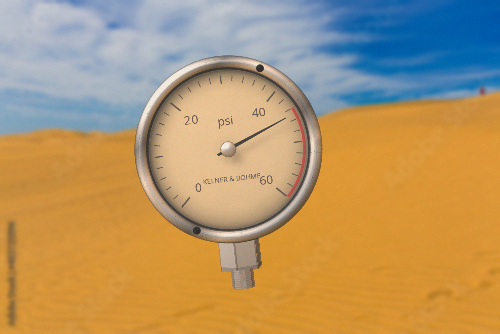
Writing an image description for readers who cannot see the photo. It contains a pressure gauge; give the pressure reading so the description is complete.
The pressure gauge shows 45 psi
